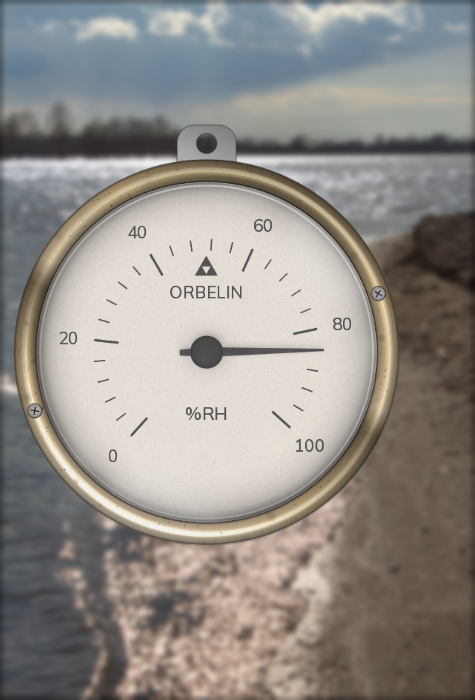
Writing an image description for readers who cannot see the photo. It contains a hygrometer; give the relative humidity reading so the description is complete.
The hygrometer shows 84 %
